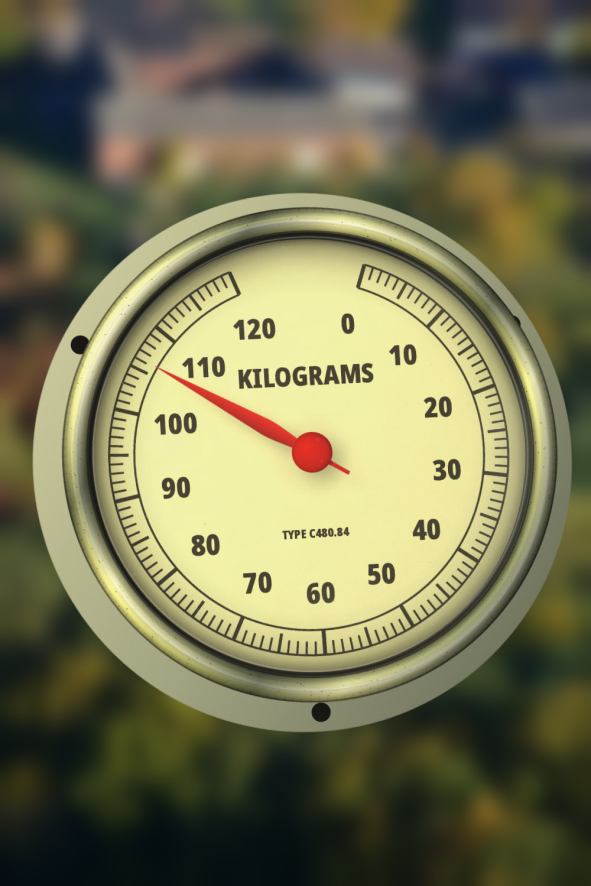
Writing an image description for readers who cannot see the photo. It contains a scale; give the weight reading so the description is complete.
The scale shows 106 kg
